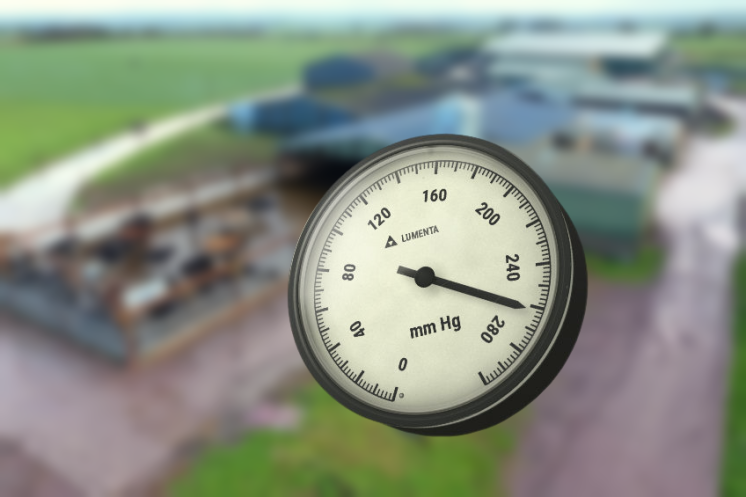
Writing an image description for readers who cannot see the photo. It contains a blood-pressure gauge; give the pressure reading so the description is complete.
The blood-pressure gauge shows 262 mmHg
